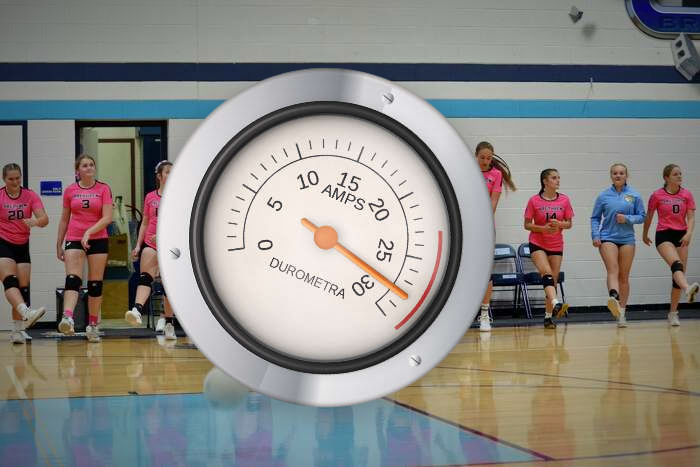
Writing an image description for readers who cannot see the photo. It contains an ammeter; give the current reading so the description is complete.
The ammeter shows 28 A
